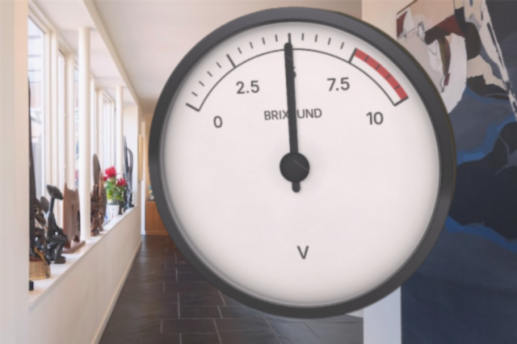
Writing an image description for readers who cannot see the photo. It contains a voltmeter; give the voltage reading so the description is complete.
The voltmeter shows 5 V
